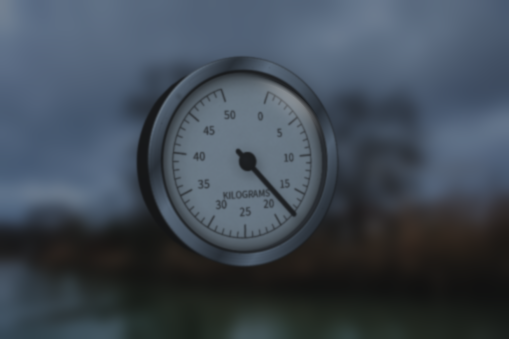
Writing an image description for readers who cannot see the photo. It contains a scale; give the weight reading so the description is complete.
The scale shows 18 kg
